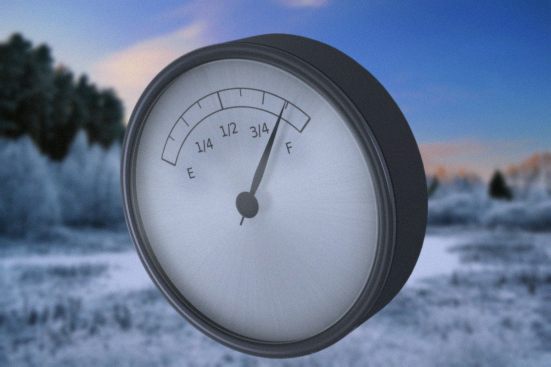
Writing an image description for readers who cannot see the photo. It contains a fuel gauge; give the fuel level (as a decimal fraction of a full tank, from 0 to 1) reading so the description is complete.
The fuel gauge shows 0.875
